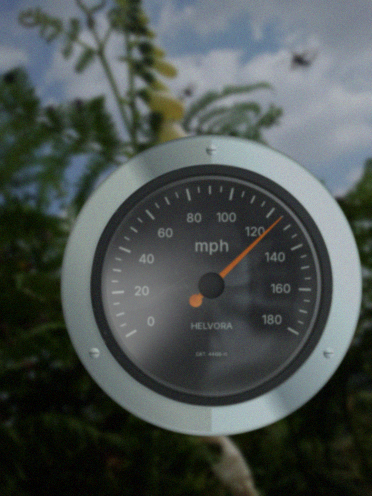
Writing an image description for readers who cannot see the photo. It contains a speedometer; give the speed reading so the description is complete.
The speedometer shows 125 mph
